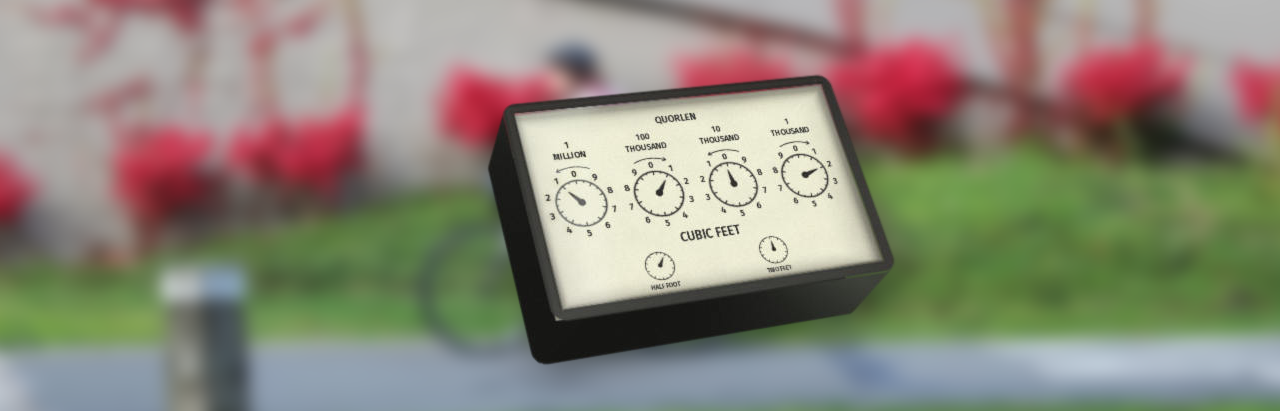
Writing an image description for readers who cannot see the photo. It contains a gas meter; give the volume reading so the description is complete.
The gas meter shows 110200 ft³
